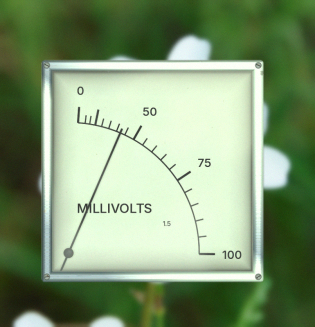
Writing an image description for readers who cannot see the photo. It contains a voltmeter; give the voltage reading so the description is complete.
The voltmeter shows 42.5 mV
